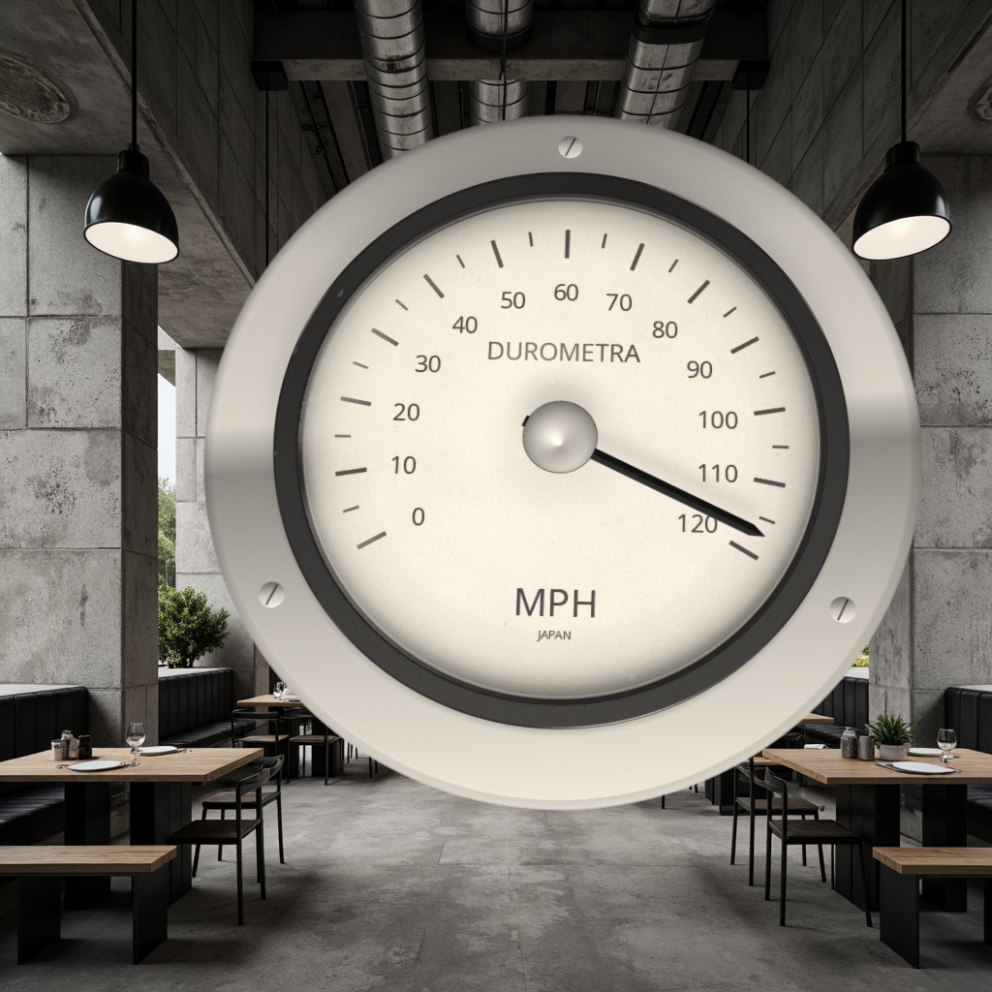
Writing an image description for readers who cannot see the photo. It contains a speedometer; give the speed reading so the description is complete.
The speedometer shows 117.5 mph
